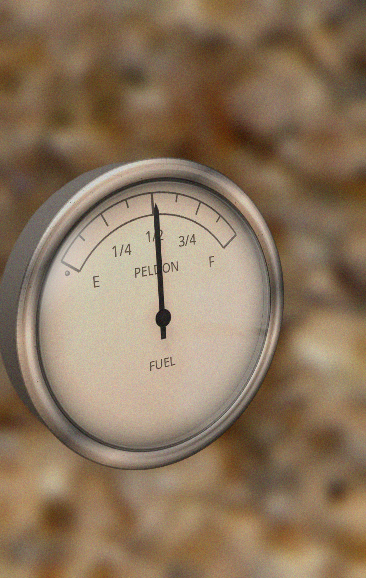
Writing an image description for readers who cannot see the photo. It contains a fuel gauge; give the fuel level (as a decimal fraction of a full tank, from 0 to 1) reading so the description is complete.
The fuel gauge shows 0.5
